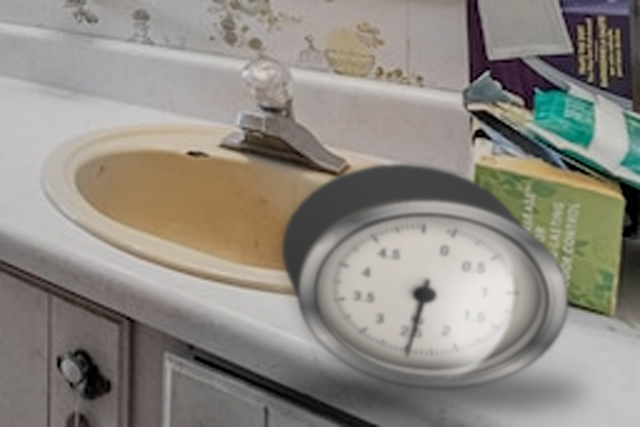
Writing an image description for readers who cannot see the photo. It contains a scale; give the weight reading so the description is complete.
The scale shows 2.5 kg
